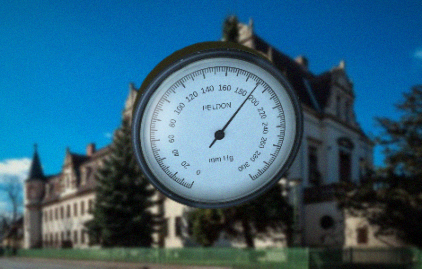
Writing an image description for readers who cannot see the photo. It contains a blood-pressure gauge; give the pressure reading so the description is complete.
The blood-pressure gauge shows 190 mmHg
